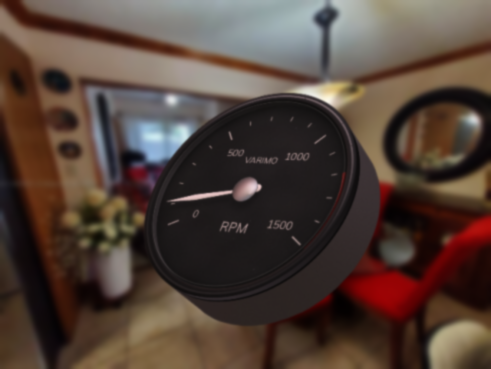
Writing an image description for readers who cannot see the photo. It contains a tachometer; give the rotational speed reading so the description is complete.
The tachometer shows 100 rpm
